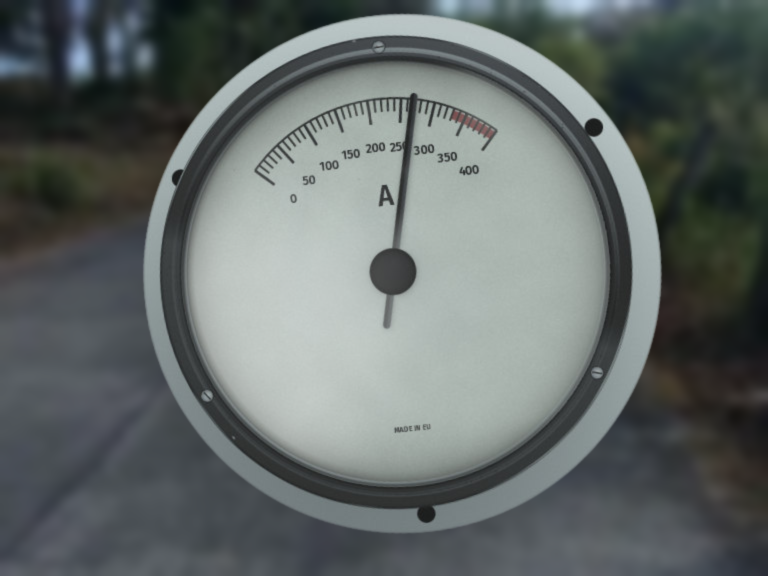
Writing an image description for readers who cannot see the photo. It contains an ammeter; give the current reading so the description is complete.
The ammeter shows 270 A
